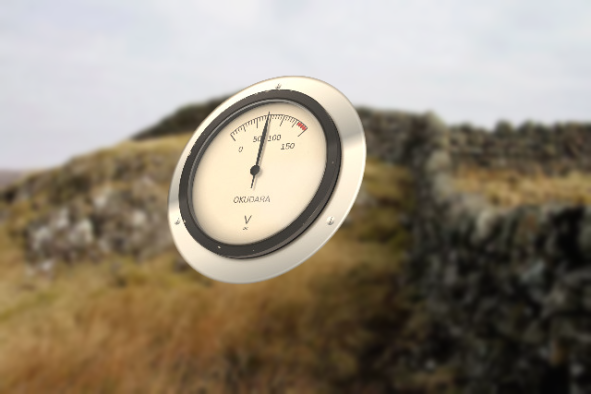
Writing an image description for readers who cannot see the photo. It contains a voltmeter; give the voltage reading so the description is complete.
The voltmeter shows 75 V
